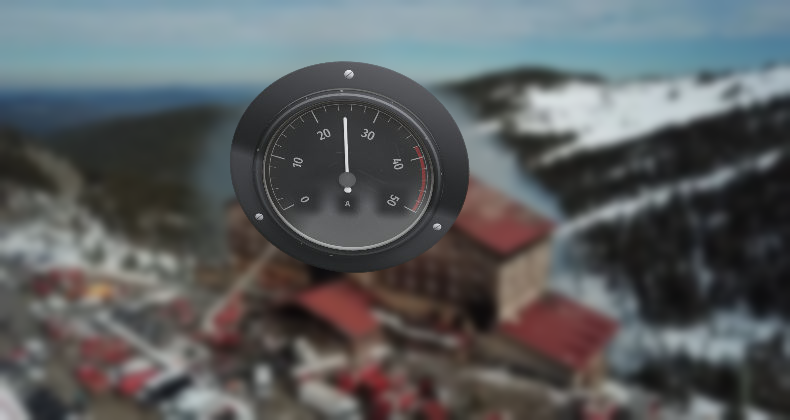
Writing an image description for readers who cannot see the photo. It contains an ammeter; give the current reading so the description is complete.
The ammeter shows 25 A
